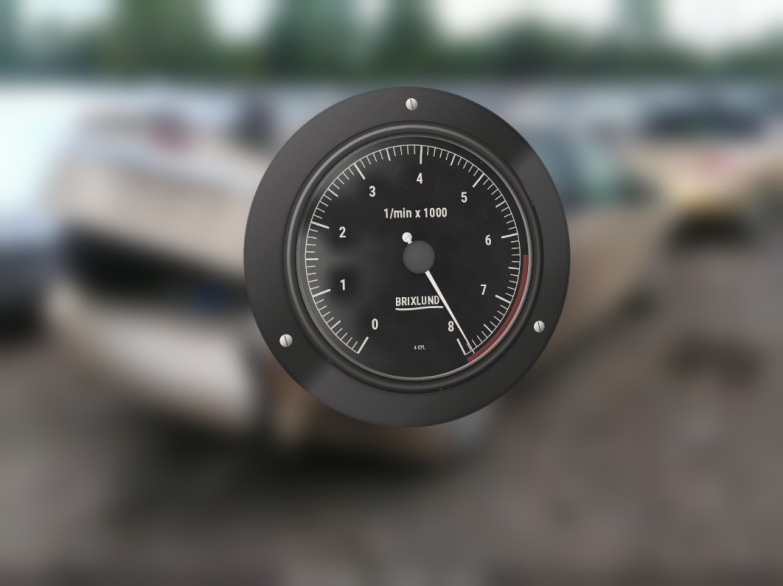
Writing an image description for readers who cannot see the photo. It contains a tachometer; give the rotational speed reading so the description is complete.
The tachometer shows 7900 rpm
